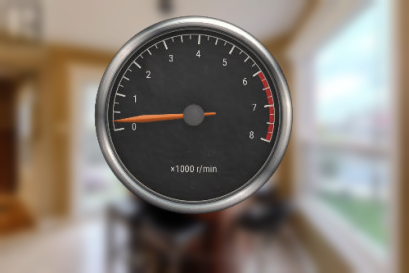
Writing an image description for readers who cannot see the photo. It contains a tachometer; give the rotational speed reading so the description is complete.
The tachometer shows 250 rpm
